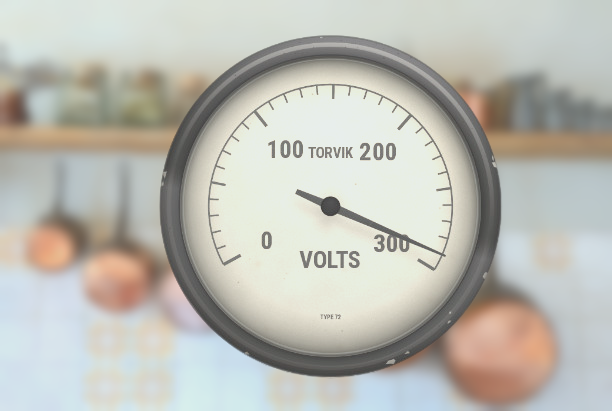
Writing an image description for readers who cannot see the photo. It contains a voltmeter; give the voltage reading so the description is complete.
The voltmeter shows 290 V
